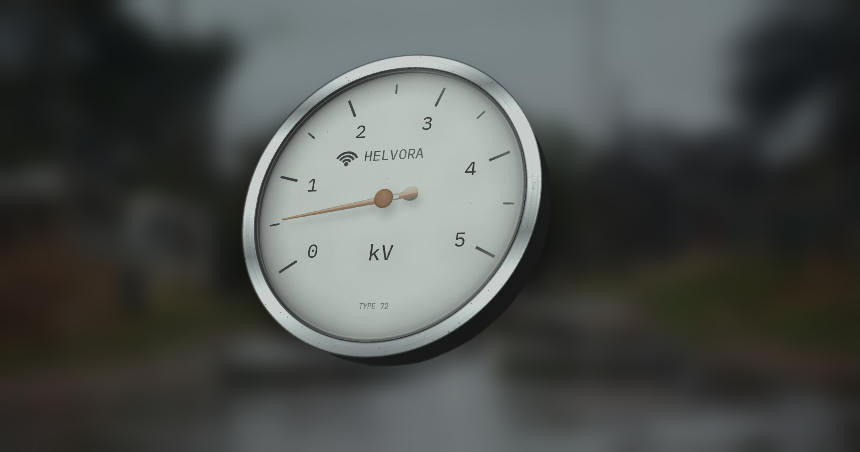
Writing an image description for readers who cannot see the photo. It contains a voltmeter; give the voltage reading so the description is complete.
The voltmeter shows 0.5 kV
